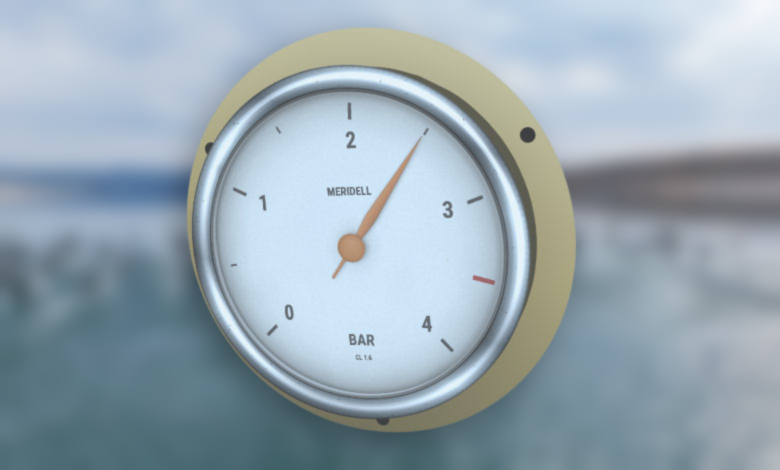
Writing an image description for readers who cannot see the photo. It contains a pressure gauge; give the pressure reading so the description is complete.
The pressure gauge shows 2.5 bar
